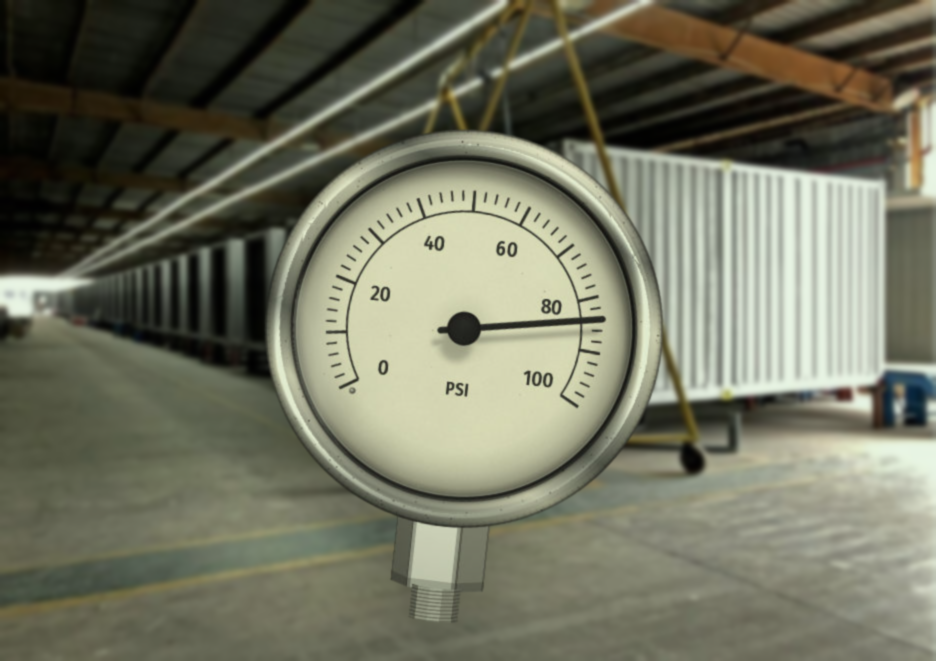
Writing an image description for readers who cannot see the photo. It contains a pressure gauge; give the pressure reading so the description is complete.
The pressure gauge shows 84 psi
